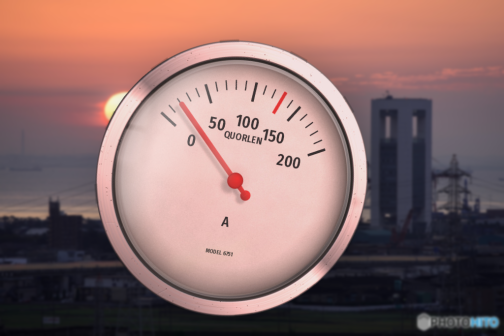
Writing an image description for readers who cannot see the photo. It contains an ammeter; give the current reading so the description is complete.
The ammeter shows 20 A
